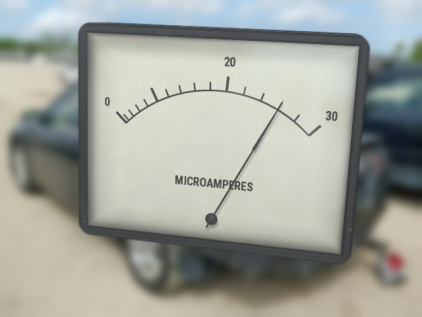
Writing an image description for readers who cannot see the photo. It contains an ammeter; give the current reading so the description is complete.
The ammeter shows 26 µA
